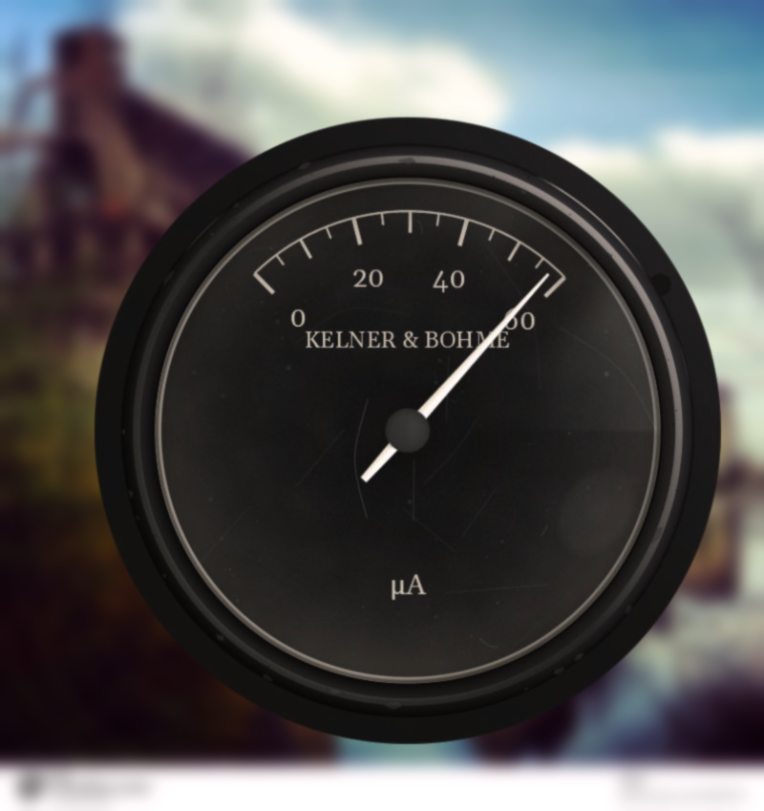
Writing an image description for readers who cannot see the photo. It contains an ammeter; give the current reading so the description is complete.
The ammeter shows 57.5 µA
